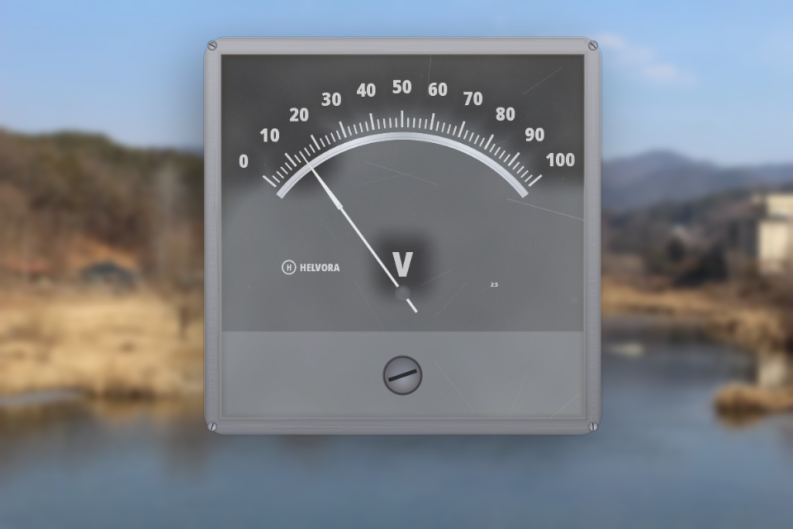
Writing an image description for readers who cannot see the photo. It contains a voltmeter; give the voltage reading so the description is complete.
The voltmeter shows 14 V
